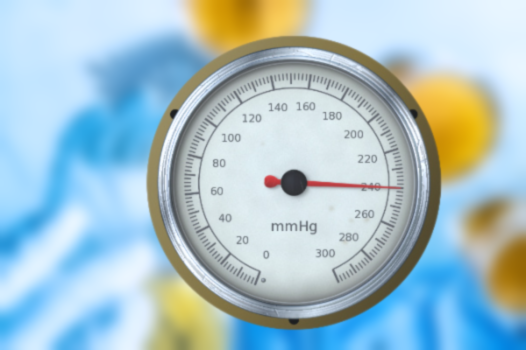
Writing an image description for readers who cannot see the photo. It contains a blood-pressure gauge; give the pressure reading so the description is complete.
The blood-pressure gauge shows 240 mmHg
